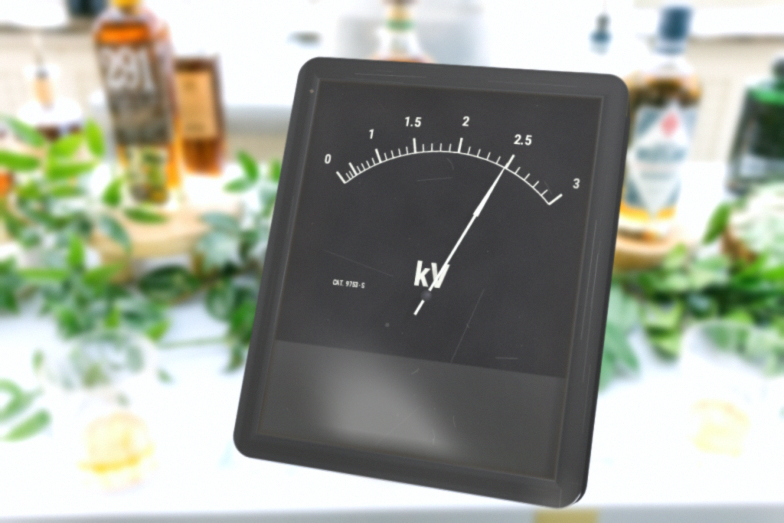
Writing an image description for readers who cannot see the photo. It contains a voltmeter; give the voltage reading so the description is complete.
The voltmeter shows 2.5 kV
